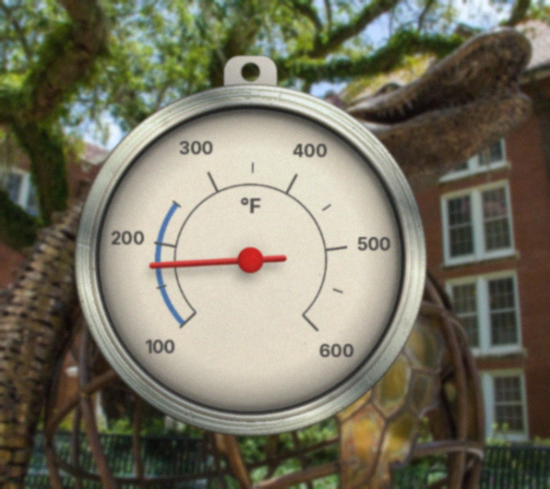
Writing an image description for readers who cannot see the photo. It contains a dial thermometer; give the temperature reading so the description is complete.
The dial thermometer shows 175 °F
